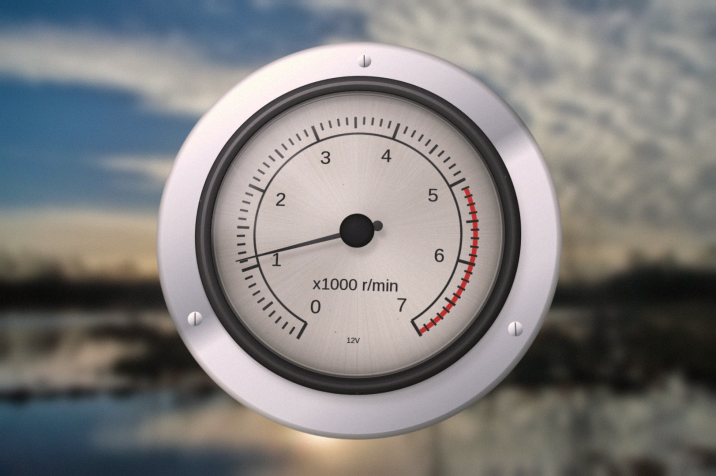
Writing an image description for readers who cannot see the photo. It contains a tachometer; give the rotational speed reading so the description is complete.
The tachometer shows 1100 rpm
